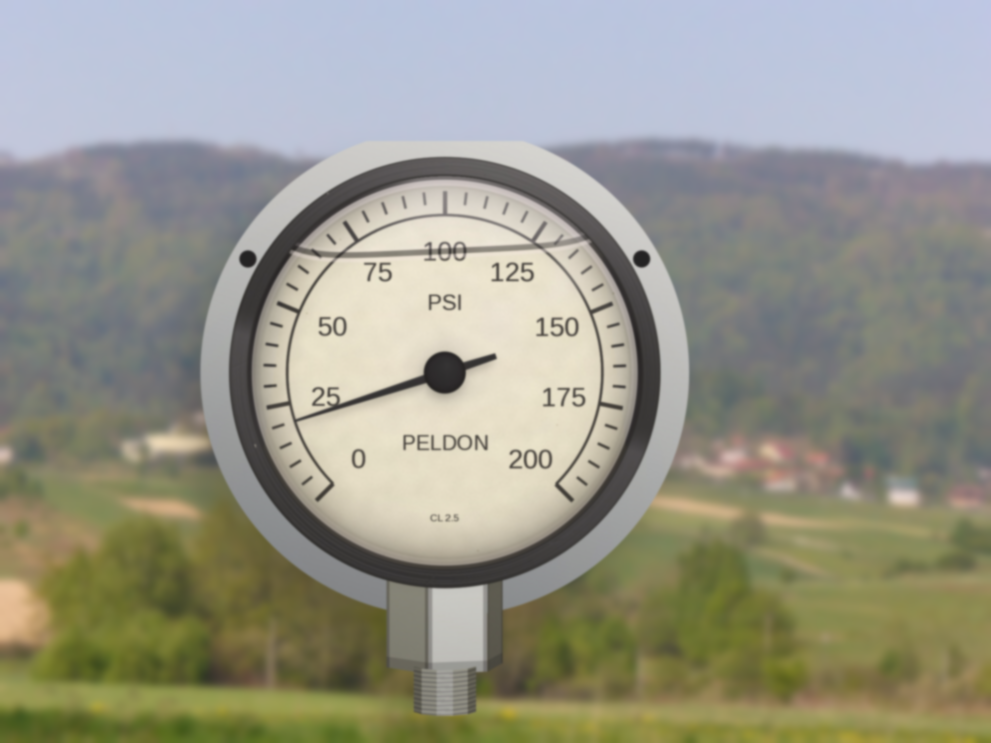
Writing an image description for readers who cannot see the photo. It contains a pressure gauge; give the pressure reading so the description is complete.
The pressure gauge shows 20 psi
